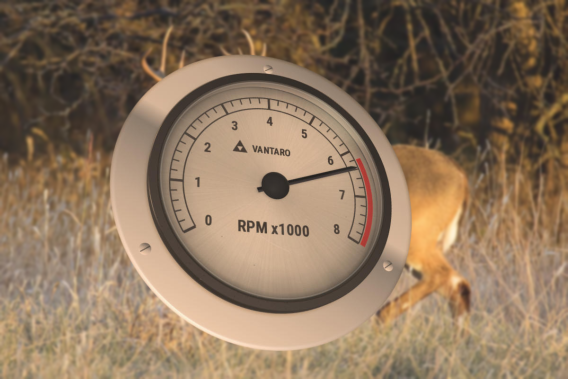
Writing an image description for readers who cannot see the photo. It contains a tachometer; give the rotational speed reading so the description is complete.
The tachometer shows 6400 rpm
